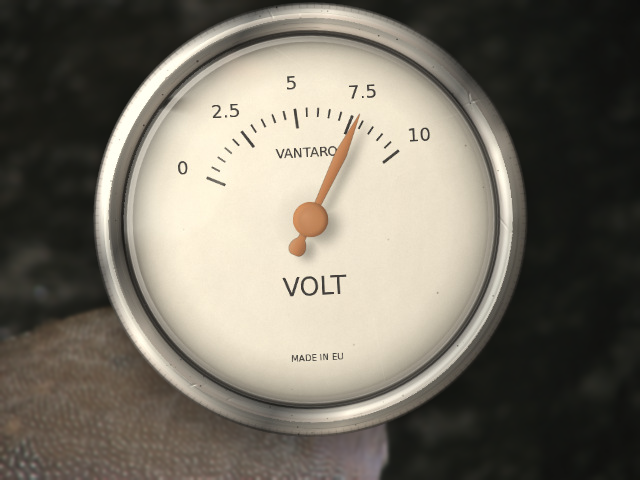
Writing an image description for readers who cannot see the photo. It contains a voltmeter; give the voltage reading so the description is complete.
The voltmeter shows 7.75 V
